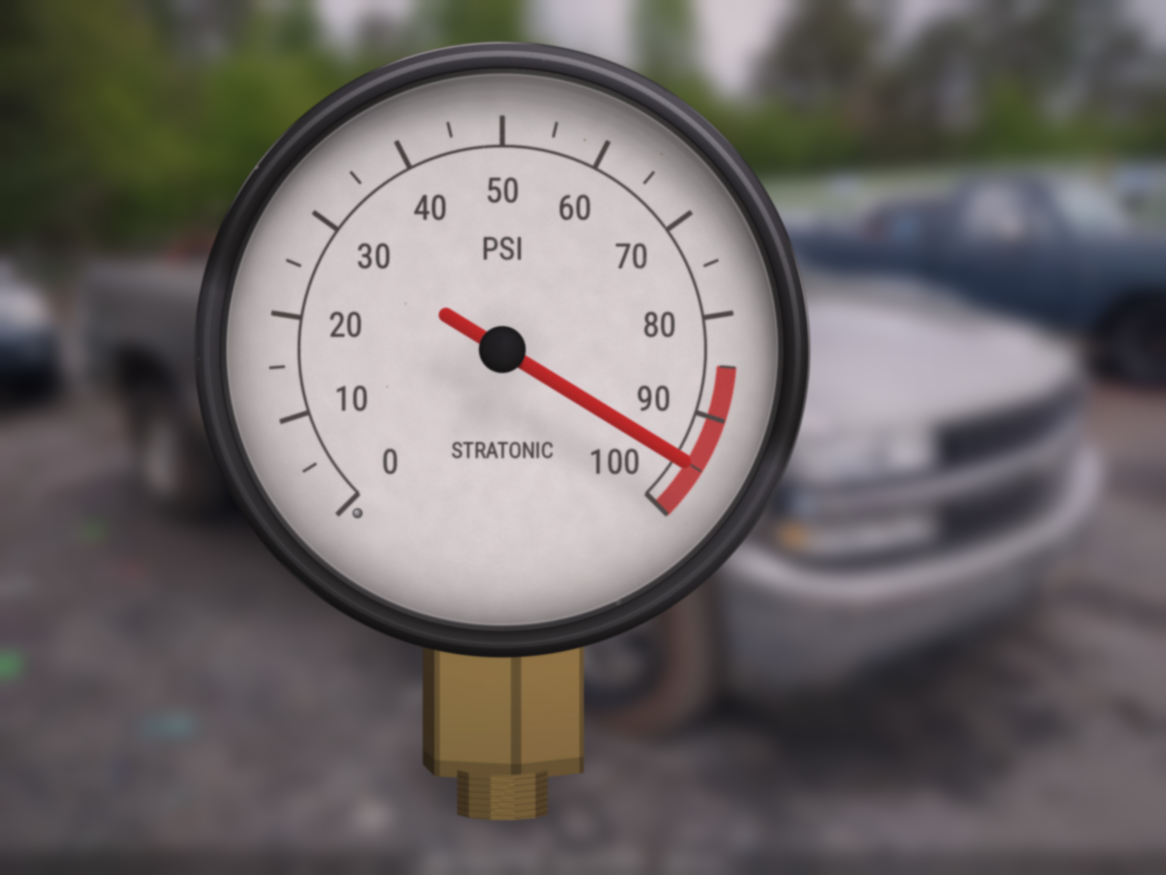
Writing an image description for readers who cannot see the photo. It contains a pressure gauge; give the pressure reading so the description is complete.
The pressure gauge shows 95 psi
